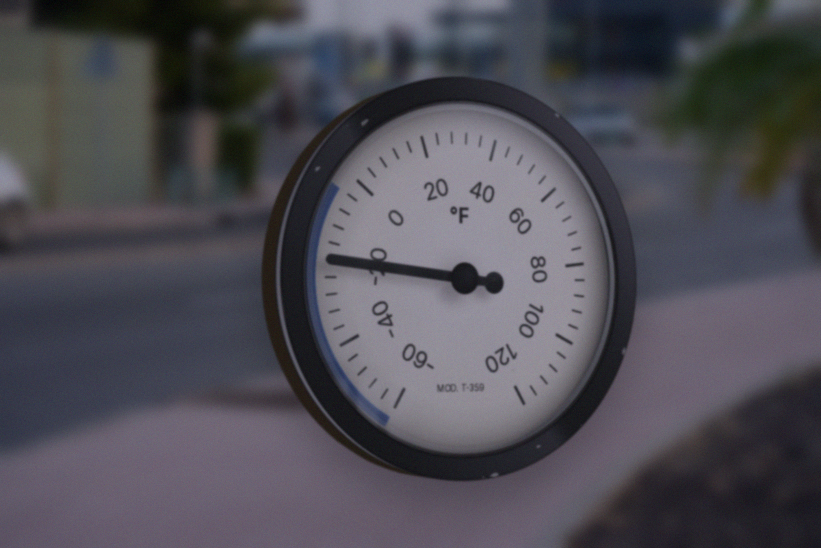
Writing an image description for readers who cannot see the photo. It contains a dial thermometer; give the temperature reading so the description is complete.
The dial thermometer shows -20 °F
